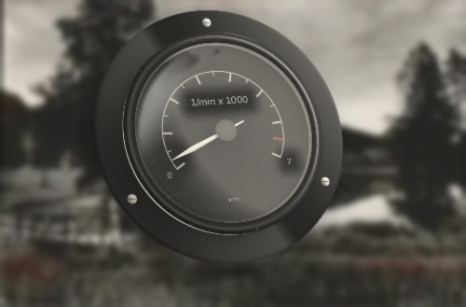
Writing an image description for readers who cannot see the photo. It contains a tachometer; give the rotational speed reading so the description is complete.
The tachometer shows 250 rpm
